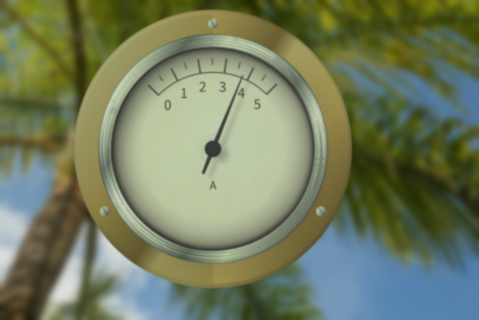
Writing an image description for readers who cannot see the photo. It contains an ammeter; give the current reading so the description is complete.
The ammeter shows 3.75 A
